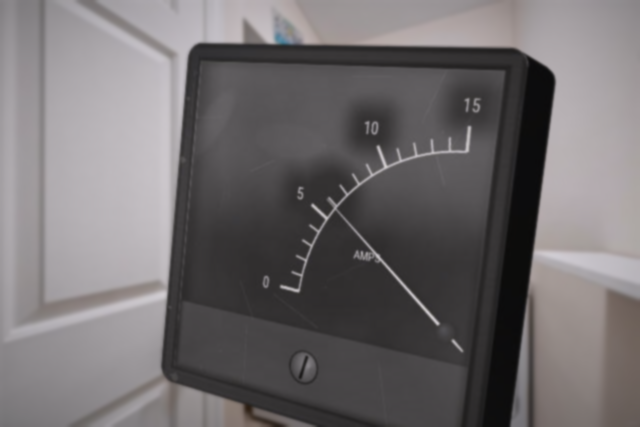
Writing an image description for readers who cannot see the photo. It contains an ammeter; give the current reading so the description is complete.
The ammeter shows 6 A
